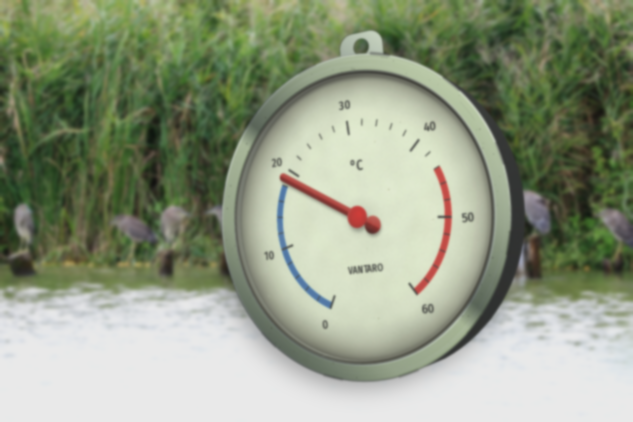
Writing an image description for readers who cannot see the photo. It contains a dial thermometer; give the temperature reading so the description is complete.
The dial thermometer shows 19 °C
